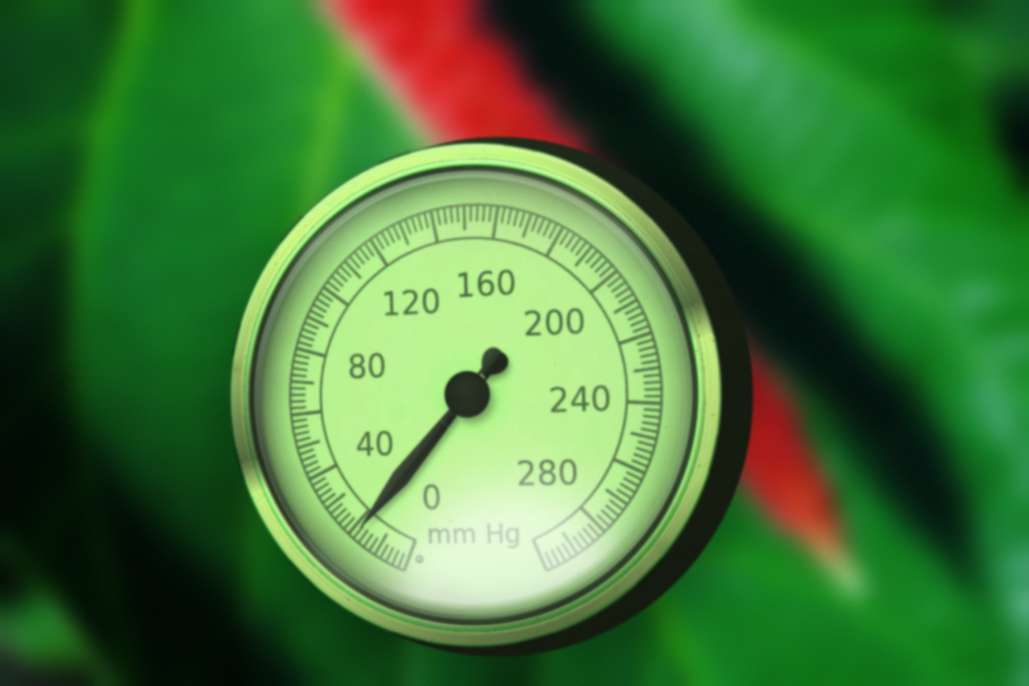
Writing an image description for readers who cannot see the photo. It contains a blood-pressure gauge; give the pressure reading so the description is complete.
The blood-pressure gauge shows 18 mmHg
